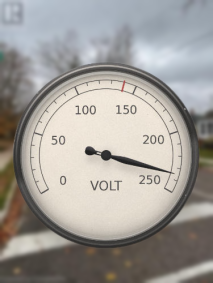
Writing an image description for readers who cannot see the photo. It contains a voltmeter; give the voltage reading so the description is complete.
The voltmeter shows 235 V
